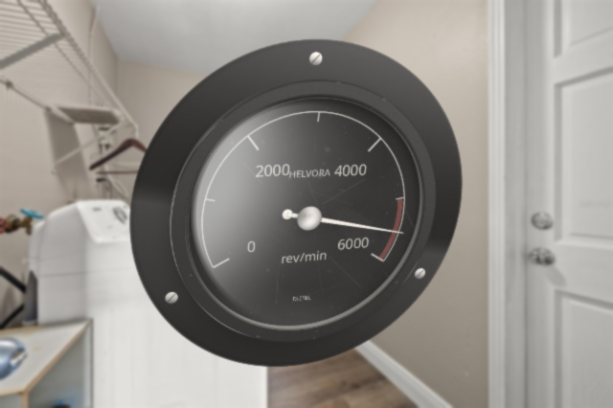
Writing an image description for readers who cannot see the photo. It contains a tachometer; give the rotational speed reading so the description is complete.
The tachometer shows 5500 rpm
